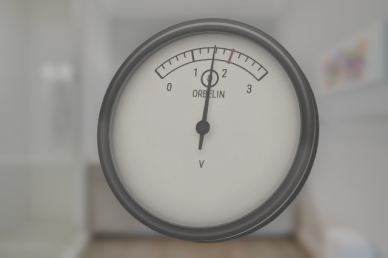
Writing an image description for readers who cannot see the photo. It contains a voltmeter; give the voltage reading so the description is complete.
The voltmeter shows 1.6 V
